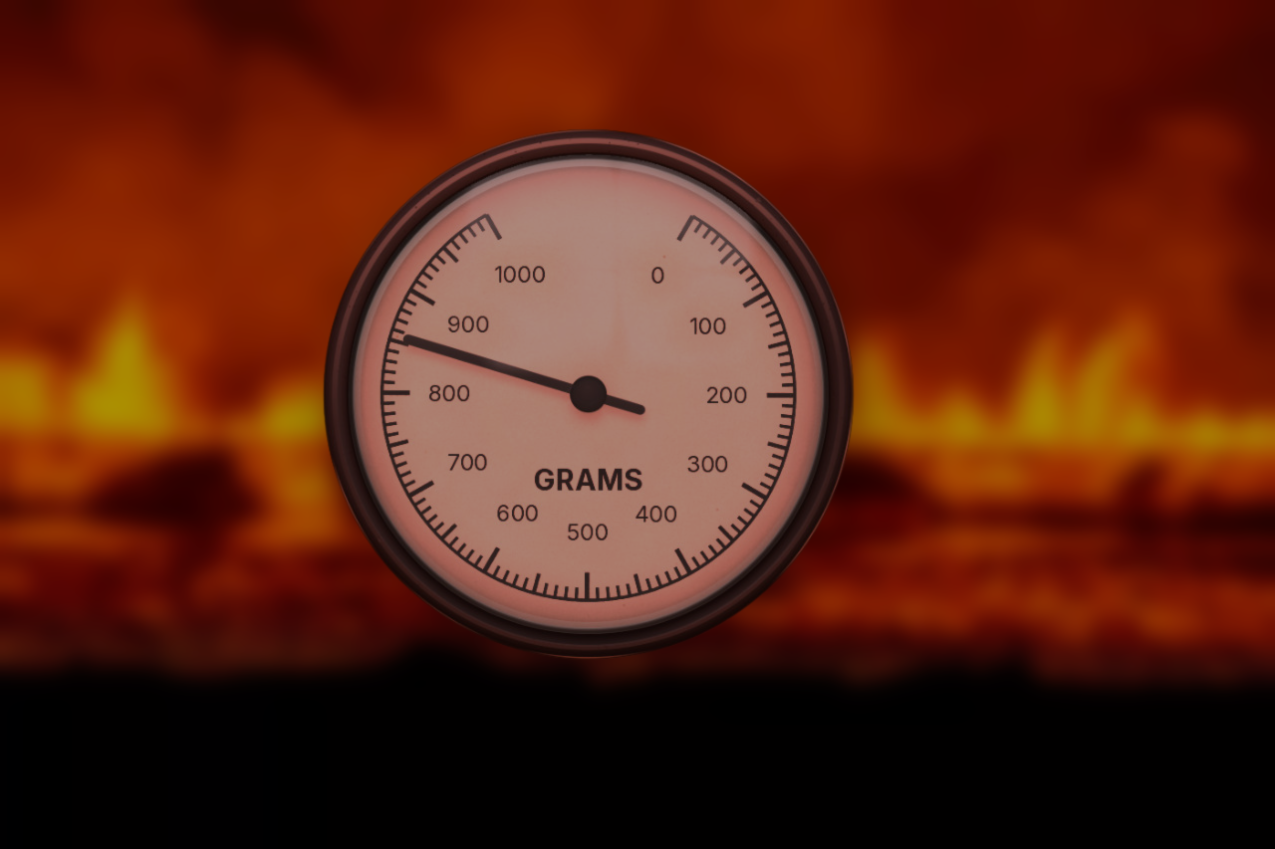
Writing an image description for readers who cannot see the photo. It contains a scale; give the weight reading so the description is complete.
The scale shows 855 g
